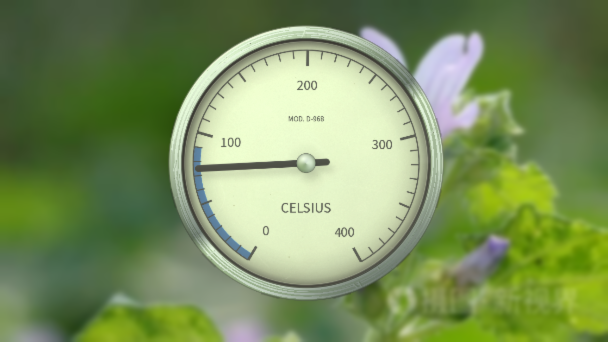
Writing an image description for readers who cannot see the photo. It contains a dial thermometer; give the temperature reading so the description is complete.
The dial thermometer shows 75 °C
